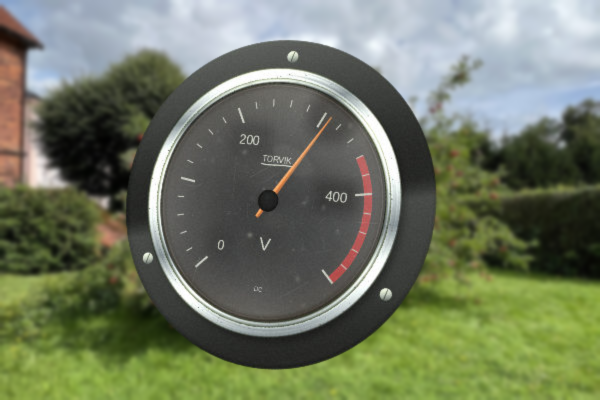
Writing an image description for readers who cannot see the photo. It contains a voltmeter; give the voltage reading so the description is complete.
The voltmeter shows 310 V
